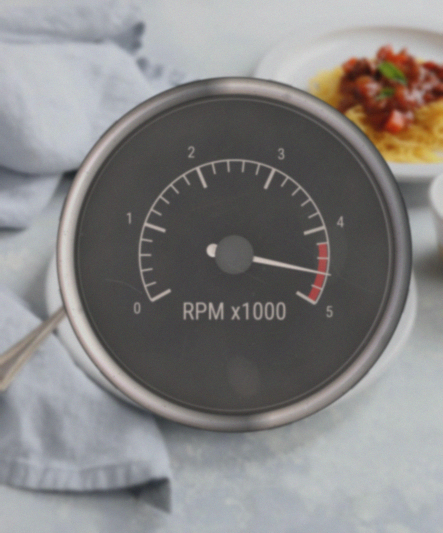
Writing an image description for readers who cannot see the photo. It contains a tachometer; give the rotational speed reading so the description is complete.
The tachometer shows 4600 rpm
